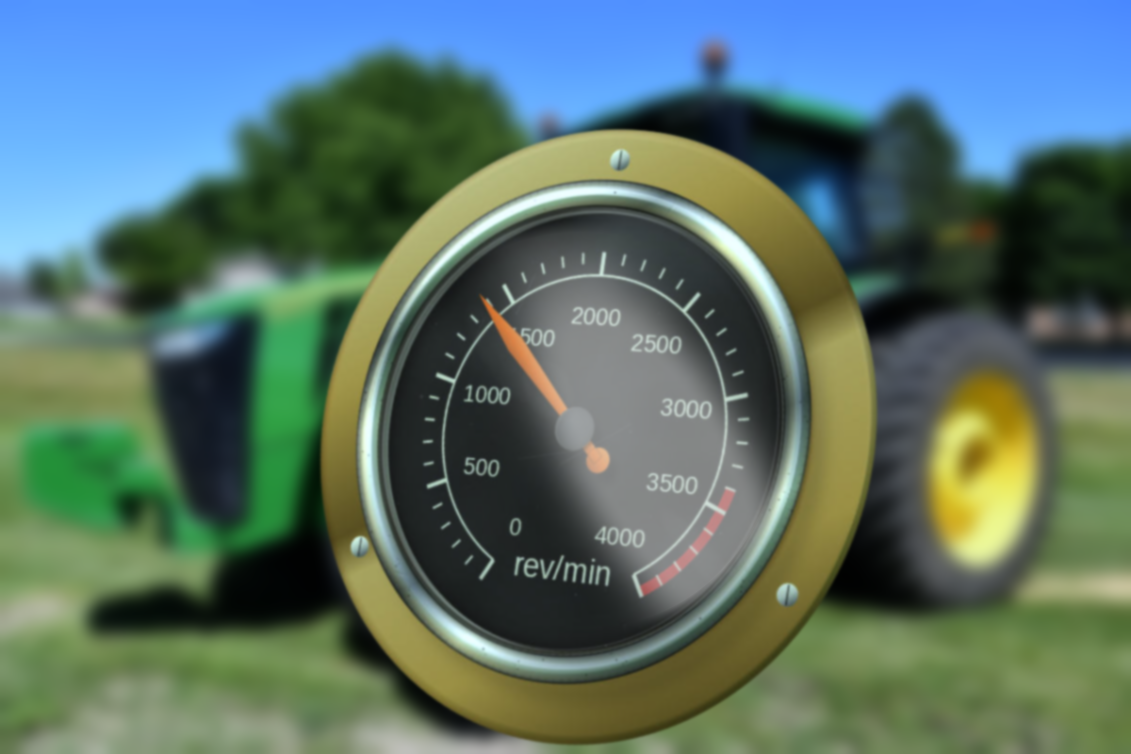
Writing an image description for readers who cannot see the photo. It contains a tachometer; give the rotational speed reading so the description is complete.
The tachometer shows 1400 rpm
